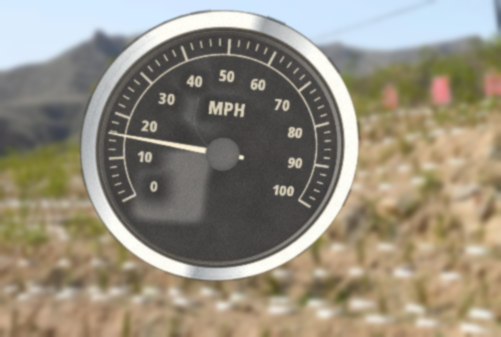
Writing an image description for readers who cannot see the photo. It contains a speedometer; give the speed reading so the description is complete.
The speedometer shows 16 mph
